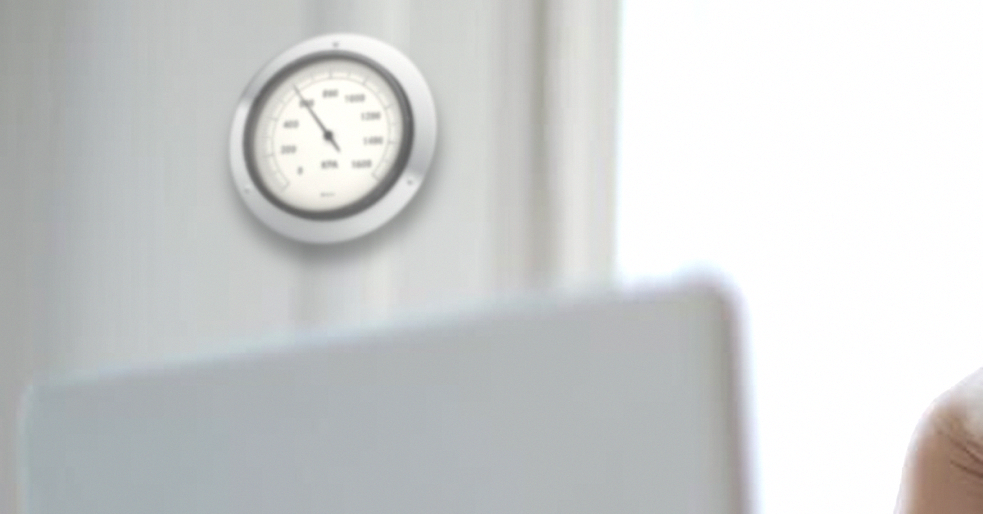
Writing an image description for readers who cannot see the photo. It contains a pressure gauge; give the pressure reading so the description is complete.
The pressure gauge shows 600 kPa
